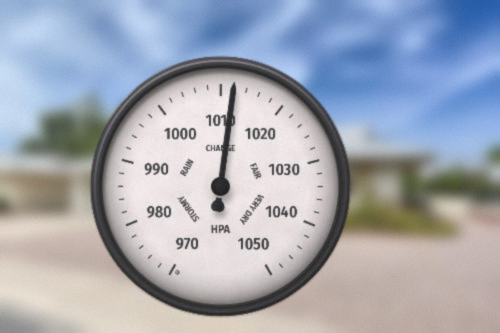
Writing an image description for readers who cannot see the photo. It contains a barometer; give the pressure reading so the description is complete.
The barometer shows 1012 hPa
